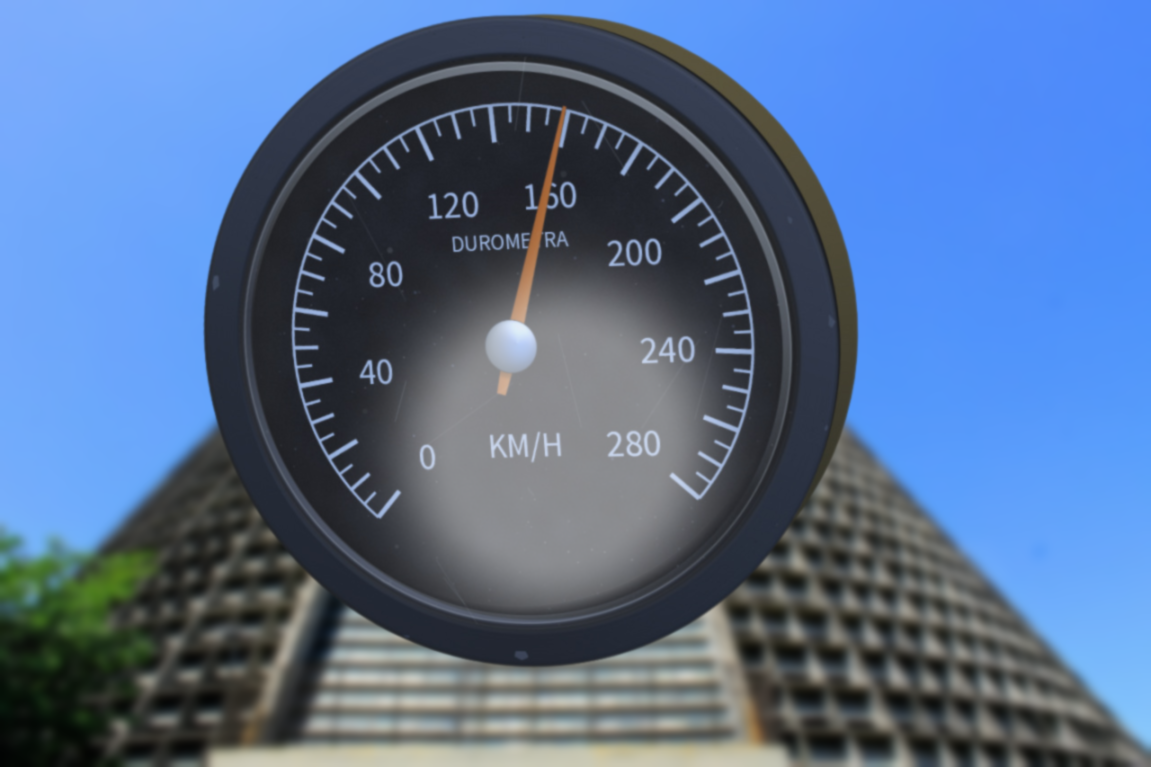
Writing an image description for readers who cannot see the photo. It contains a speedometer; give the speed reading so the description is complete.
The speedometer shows 160 km/h
